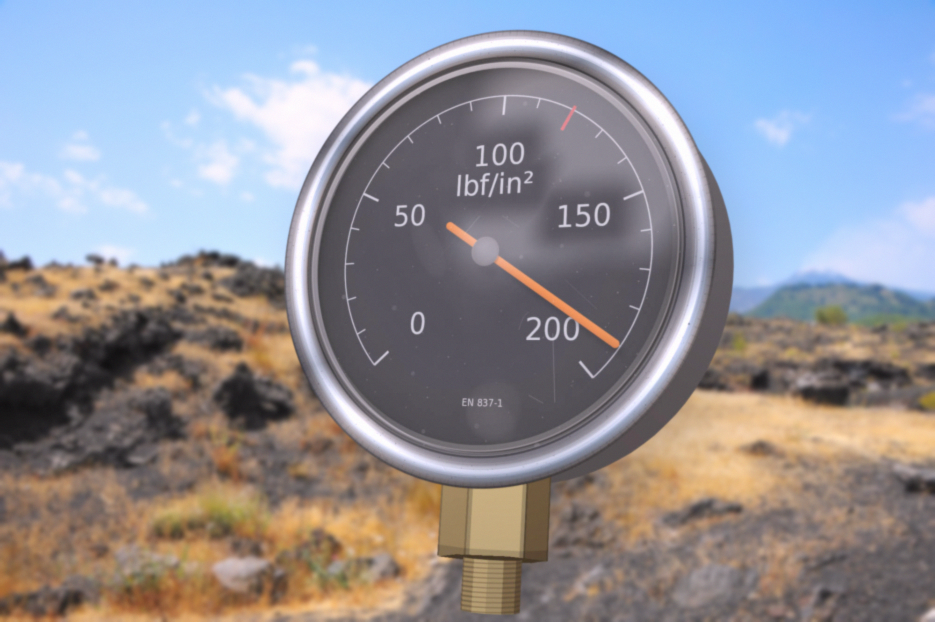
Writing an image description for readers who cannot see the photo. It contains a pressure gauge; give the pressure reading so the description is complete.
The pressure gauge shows 190 psi
